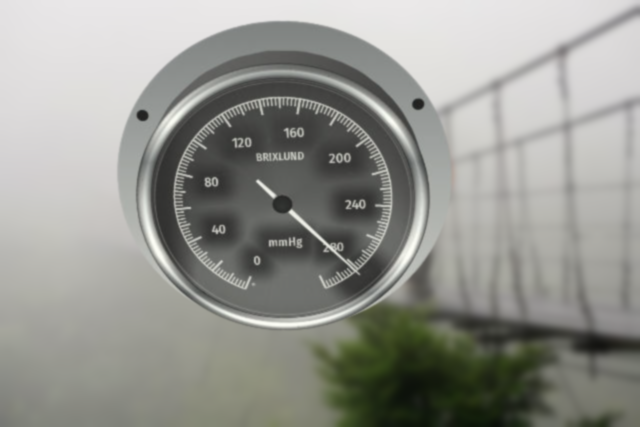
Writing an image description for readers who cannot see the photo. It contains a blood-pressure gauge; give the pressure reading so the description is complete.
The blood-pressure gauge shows 280 mmHg
